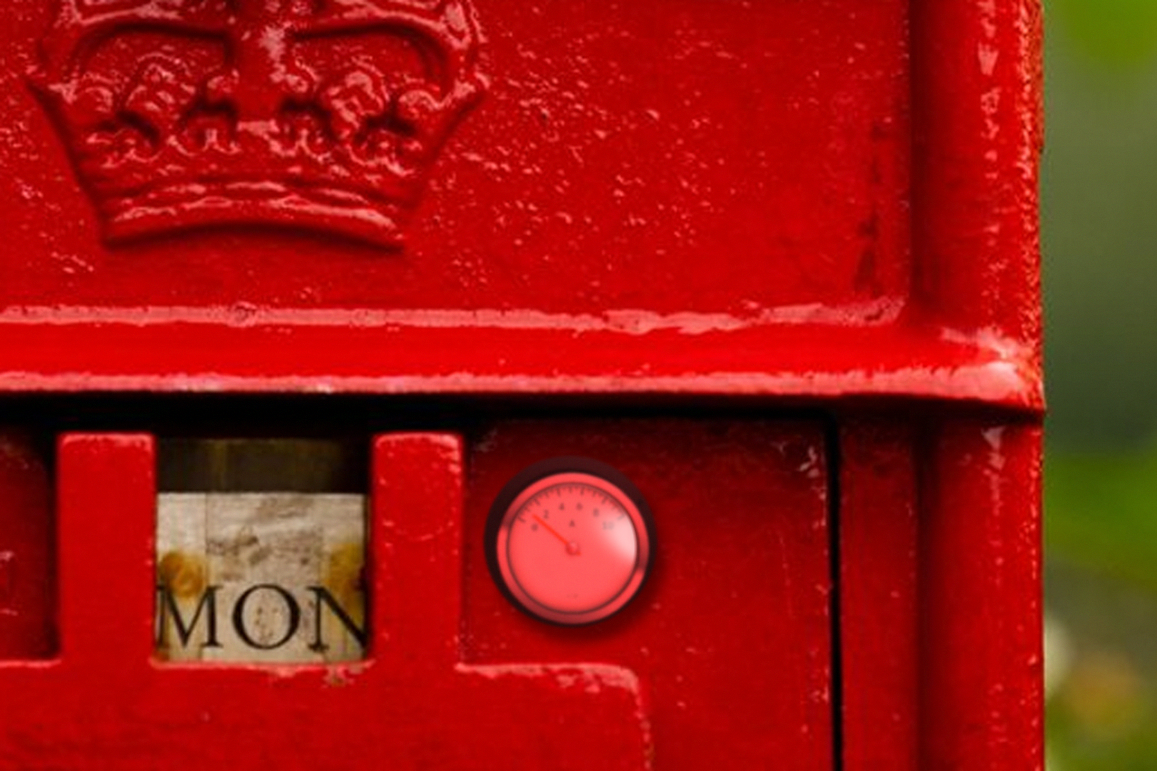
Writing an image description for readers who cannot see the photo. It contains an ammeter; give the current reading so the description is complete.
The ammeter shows 1 A
